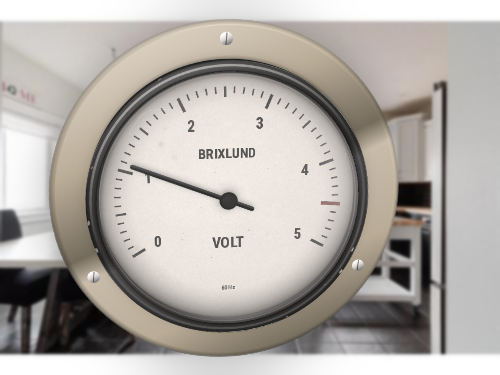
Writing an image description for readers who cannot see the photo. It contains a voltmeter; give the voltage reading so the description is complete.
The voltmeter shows 1.1 V
